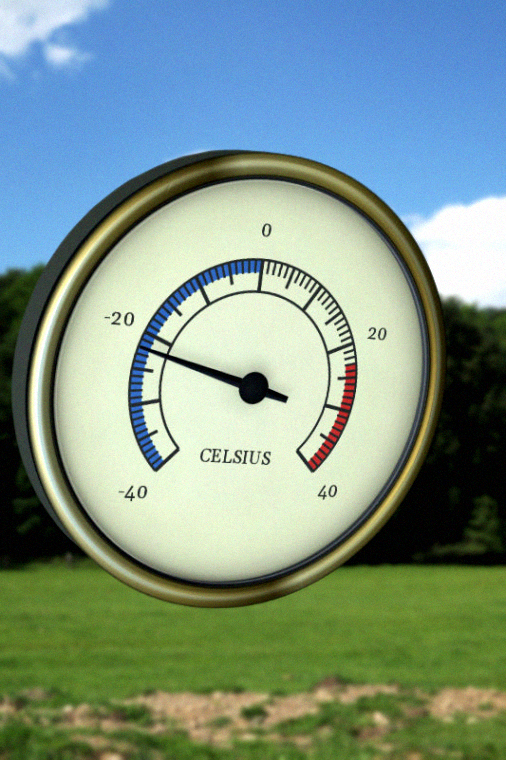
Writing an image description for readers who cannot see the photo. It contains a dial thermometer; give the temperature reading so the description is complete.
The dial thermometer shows -22 °C
